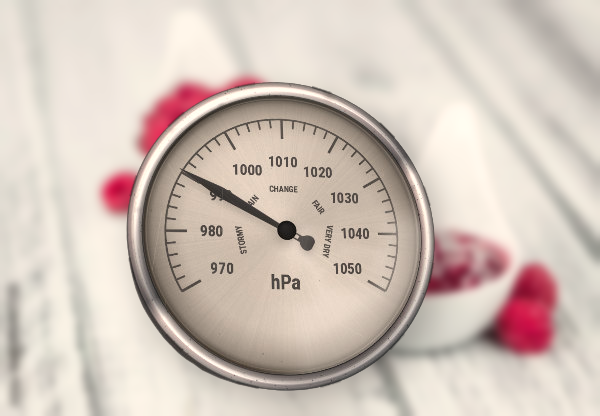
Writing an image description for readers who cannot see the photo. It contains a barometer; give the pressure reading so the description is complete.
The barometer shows 990 hPa
